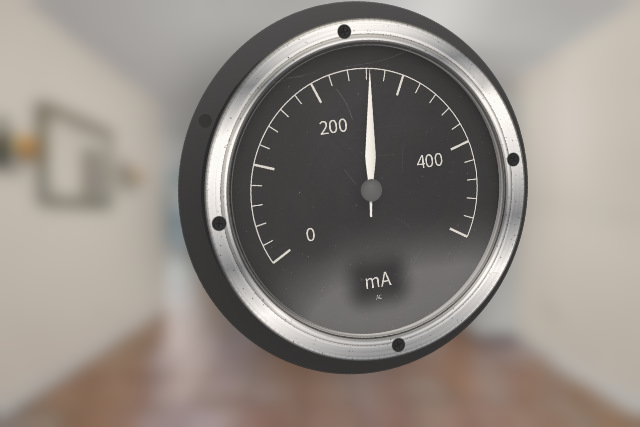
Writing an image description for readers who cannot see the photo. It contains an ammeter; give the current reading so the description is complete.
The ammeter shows 260 mA
